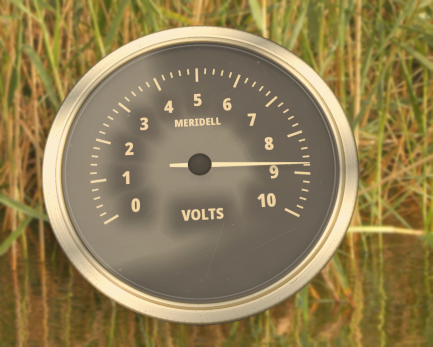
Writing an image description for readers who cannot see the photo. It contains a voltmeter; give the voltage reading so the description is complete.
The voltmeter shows 8.8 V
